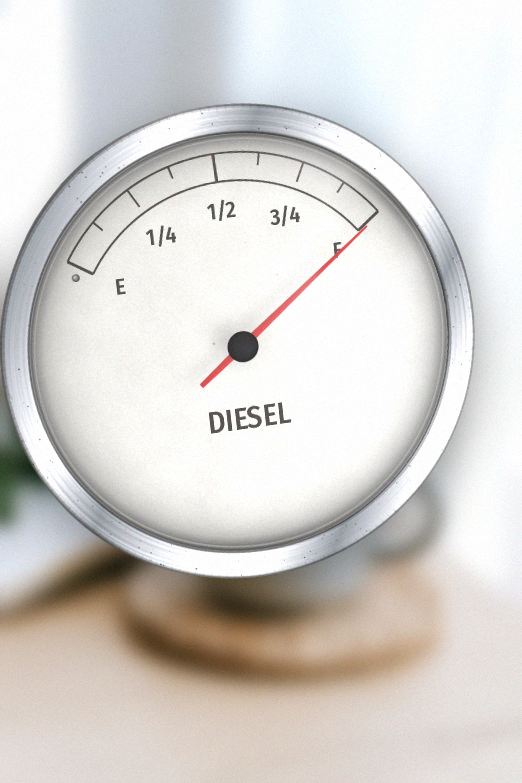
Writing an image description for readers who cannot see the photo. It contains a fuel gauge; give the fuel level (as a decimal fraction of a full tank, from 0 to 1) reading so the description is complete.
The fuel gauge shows 1
